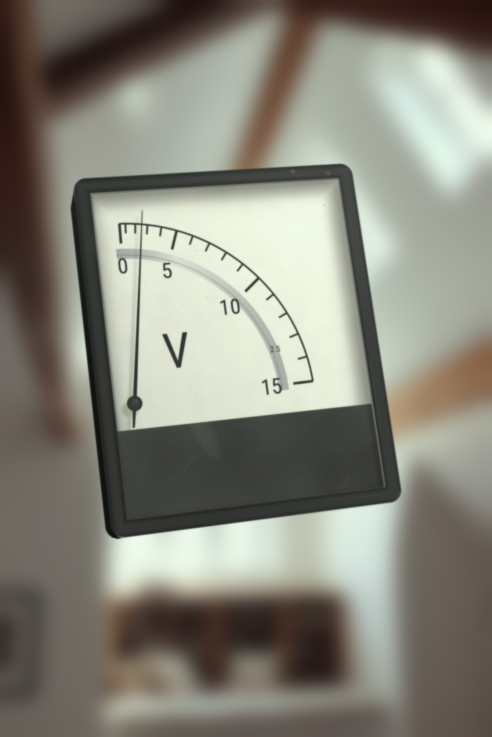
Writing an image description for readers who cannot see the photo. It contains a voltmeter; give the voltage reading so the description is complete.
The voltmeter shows 2.5 V
